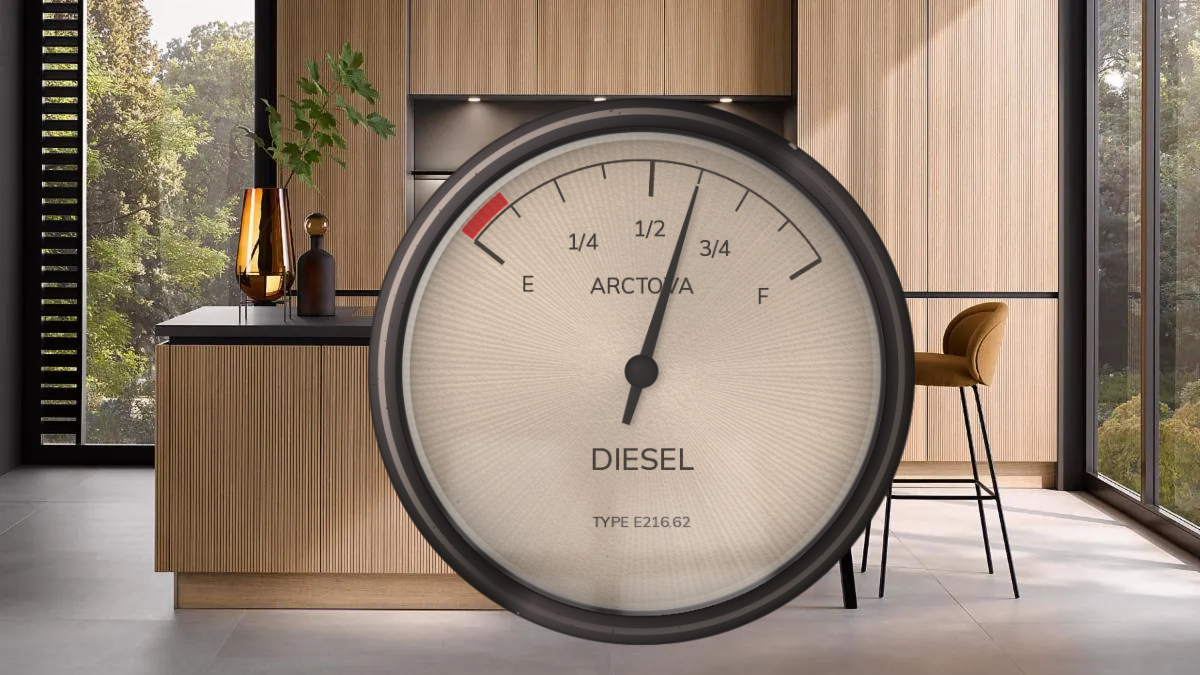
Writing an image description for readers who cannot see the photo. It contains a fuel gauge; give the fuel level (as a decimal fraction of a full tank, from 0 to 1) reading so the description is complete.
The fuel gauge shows 0.625
